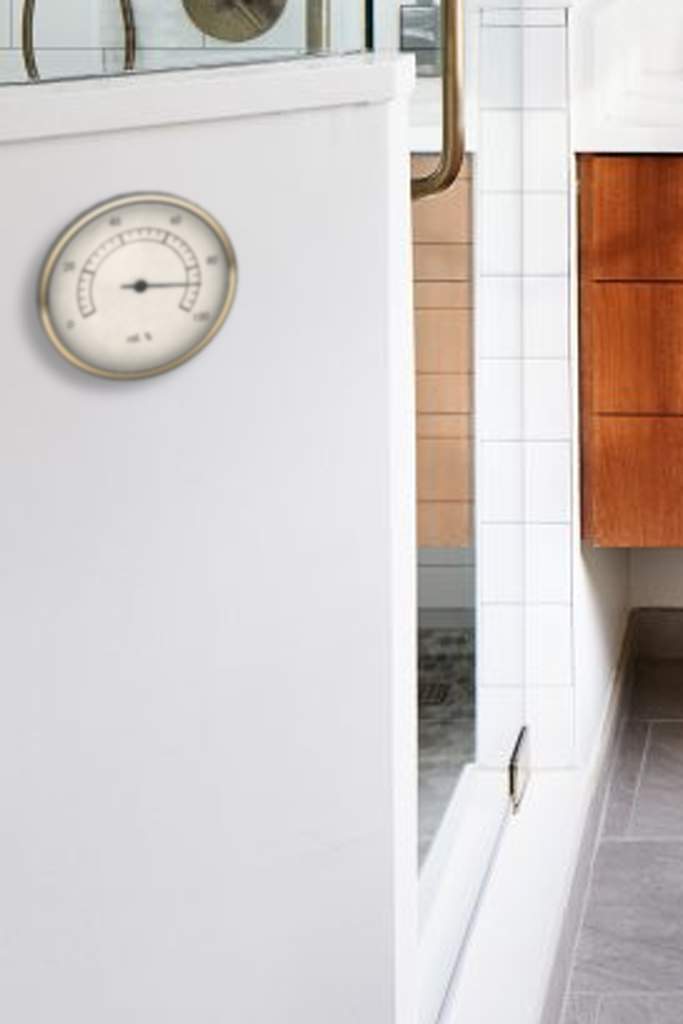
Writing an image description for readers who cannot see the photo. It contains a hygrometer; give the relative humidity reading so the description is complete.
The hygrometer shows 88 %
